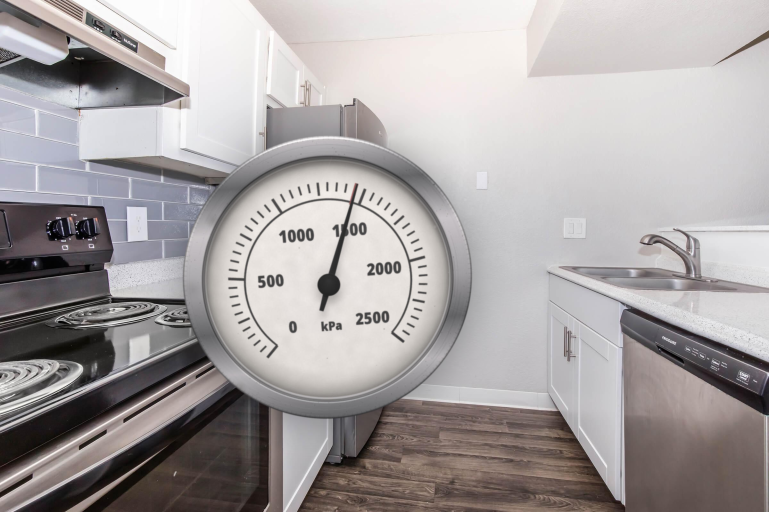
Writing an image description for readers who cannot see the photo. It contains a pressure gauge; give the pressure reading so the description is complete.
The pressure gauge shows 1450 kPa
